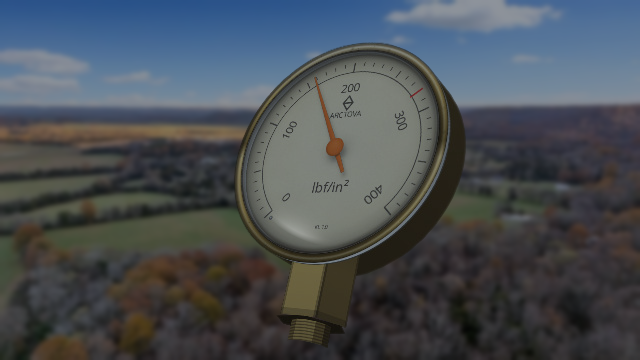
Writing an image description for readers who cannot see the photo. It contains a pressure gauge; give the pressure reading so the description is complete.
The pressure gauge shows 160 psi
